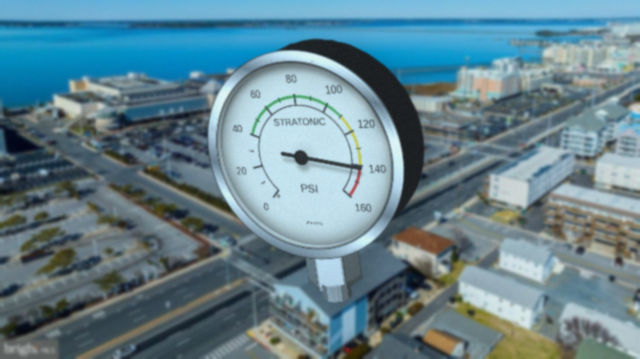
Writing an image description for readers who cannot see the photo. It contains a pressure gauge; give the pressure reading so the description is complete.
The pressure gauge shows 140 psi
